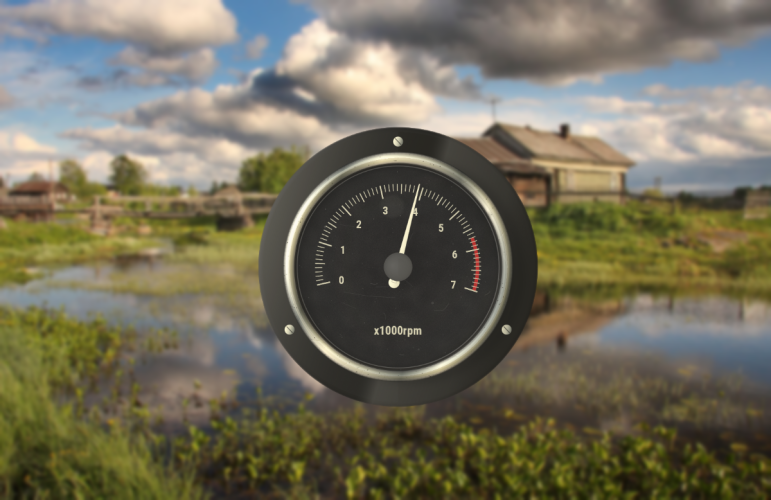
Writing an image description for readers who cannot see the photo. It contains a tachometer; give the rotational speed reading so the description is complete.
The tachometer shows 3900 rpm
